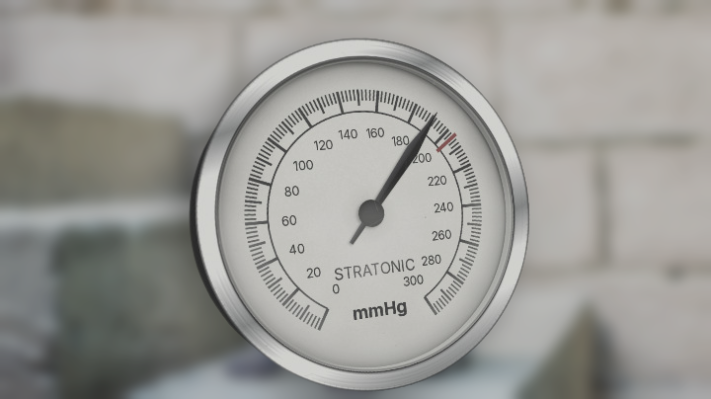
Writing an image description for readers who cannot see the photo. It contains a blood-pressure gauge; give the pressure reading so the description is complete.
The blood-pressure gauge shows 190 mmHg
